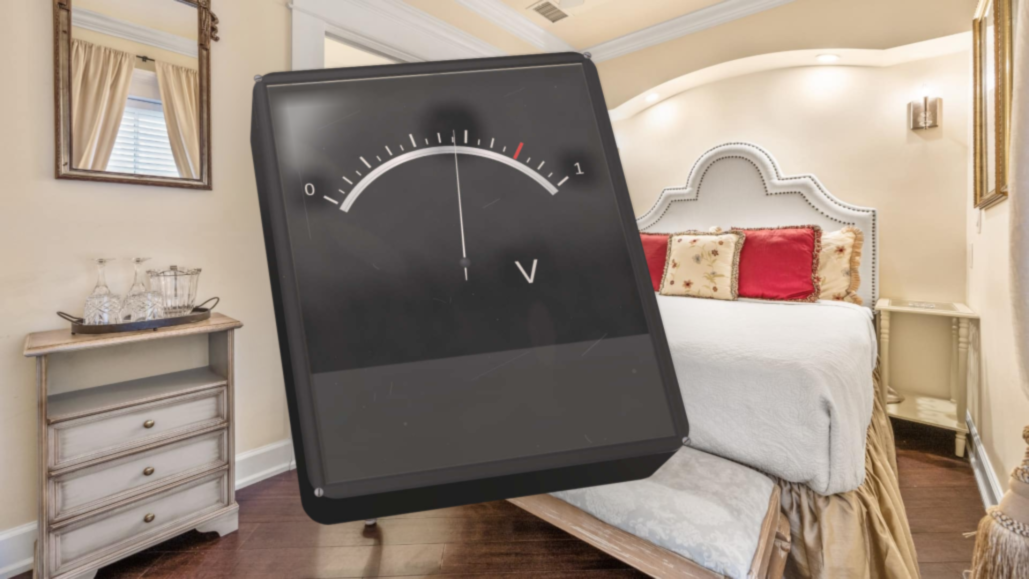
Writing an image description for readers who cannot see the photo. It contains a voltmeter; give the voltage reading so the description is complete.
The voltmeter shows 0.55 V
